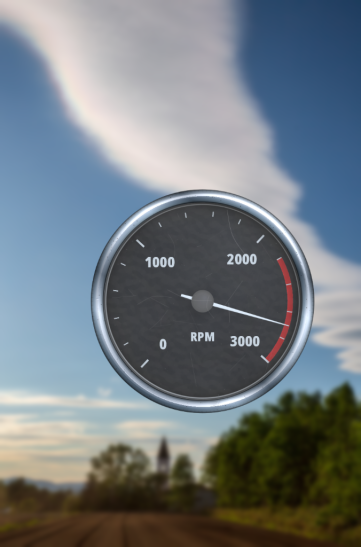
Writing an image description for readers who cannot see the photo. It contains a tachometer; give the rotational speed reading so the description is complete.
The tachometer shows 2700 rpm
